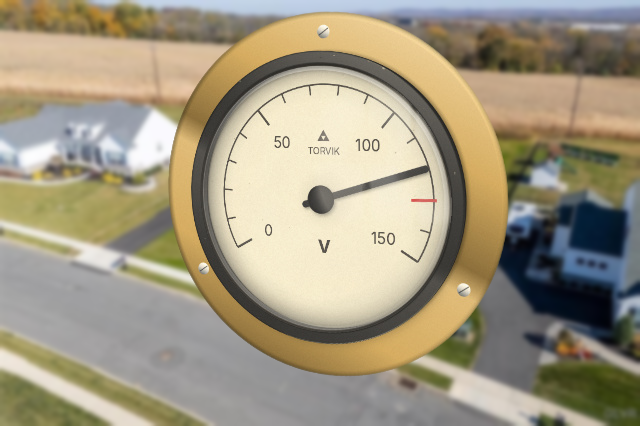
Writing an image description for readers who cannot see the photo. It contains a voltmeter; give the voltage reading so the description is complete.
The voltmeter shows 120 V
